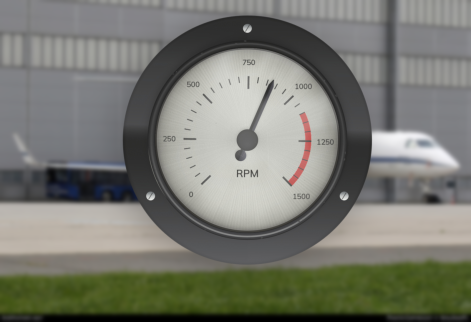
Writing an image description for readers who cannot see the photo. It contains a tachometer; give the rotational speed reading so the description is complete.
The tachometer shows 875 rpm
